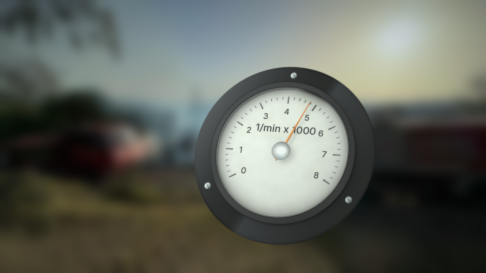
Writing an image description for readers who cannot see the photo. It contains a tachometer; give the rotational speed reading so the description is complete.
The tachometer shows 4800 rpm
